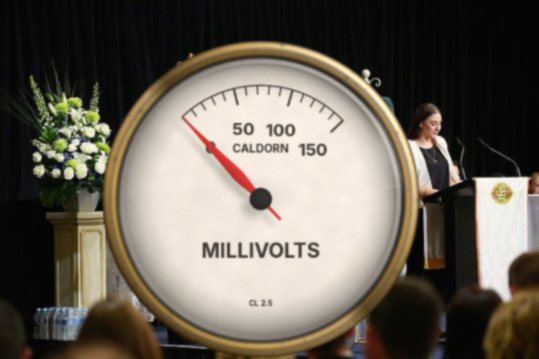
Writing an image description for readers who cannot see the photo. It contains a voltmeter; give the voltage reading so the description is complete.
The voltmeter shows 0 mV
